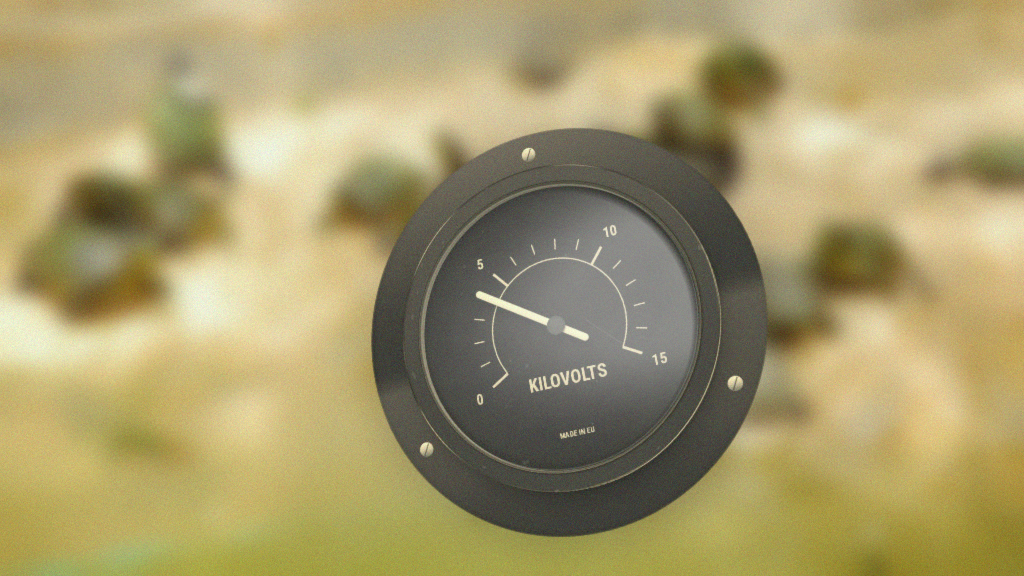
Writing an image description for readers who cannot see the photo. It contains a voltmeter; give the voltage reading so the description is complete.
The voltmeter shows 4 kV
